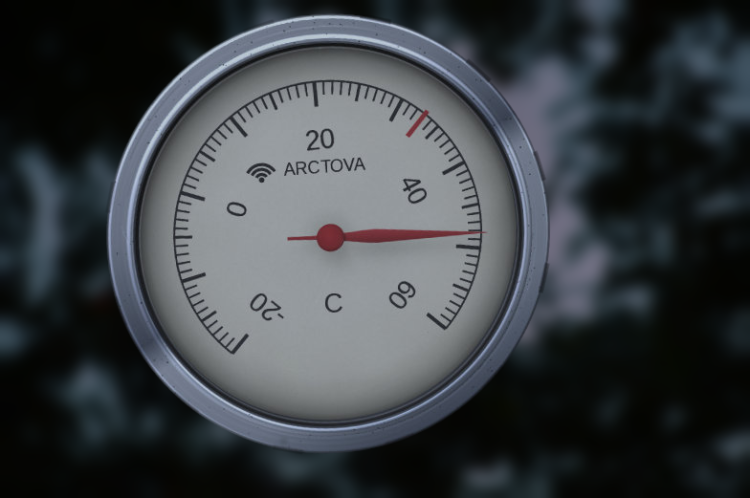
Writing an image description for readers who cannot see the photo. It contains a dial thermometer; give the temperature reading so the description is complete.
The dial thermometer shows 48 °C
